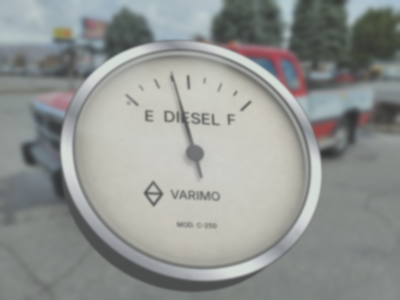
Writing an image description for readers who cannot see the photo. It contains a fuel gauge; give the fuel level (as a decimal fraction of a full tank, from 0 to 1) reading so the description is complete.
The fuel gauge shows 0.375
